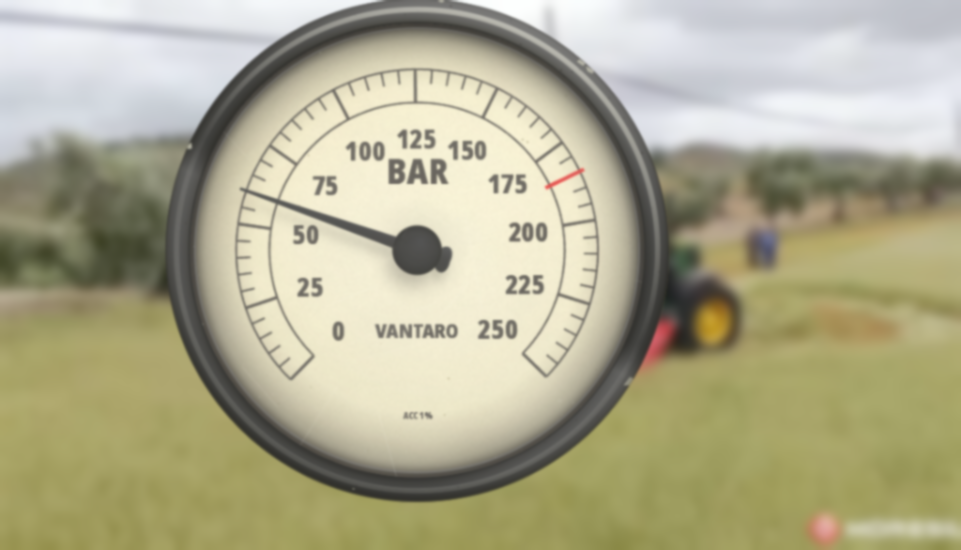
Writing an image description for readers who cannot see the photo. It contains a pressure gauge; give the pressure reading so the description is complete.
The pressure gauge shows 60 bar
